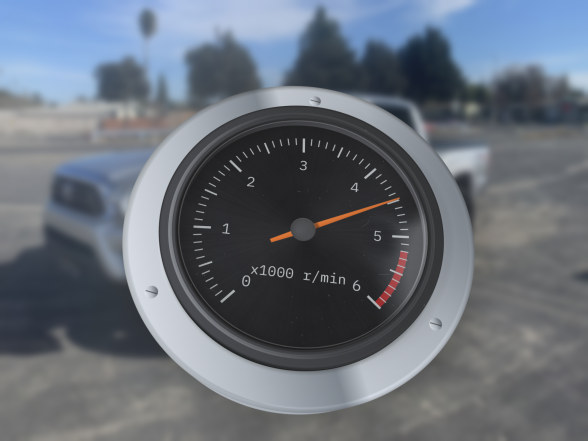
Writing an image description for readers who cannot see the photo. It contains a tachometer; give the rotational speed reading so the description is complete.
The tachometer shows 4500 rpm
